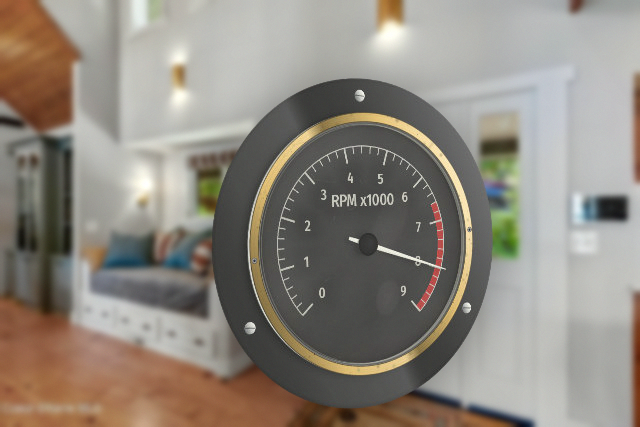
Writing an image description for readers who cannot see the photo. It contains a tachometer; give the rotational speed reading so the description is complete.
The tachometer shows 8000 rpm
